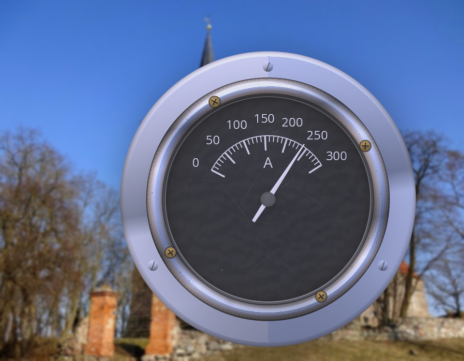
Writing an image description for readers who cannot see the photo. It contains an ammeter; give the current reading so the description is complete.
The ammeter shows 240 A
